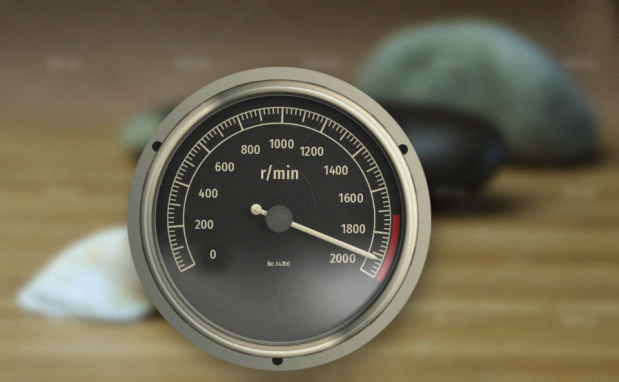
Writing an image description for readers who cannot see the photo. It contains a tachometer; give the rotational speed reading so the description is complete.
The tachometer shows 1920 rpm
